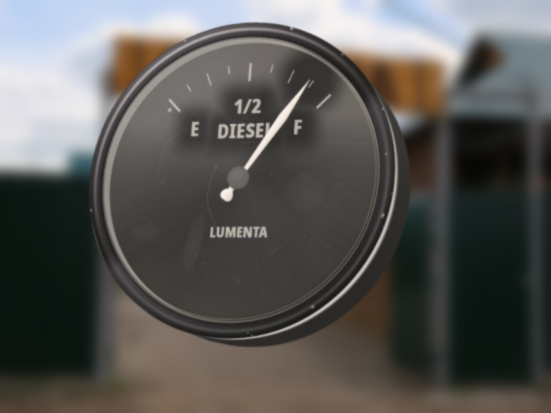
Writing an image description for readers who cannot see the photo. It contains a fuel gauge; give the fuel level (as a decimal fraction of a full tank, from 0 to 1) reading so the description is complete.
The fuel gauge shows 0.875
